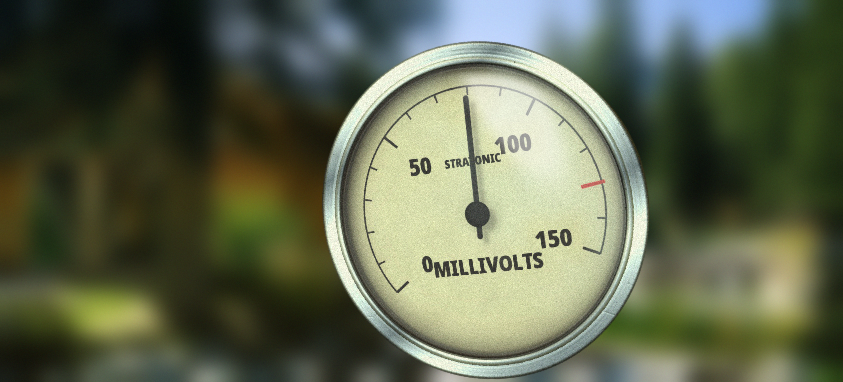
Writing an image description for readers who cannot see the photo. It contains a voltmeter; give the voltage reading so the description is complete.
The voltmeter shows 80 mV
